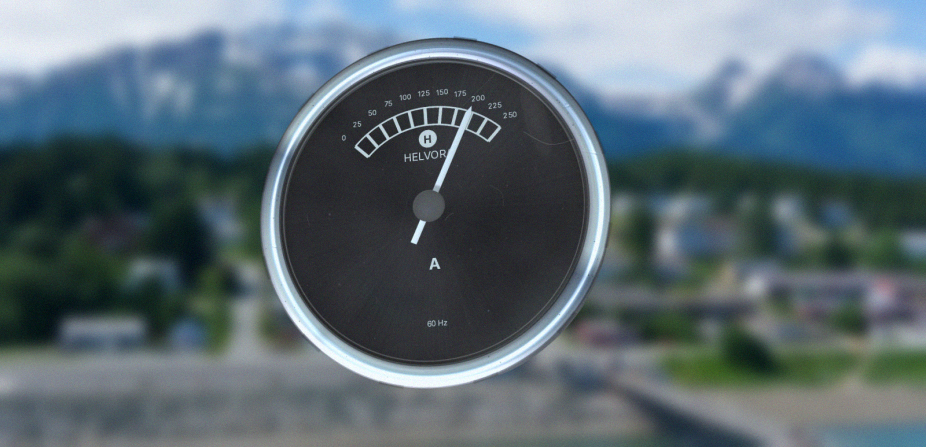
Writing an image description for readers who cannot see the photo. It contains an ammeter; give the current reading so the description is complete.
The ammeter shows 200 A
